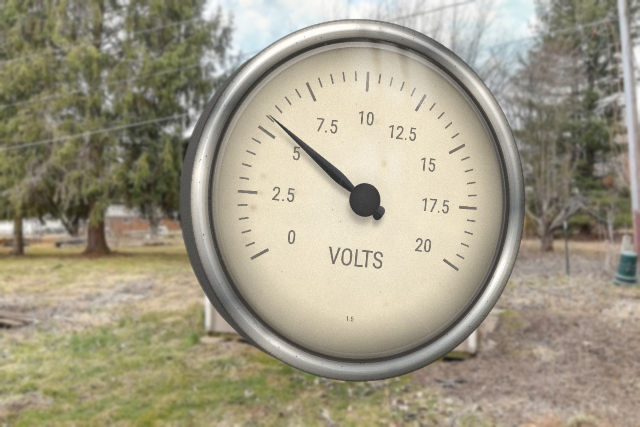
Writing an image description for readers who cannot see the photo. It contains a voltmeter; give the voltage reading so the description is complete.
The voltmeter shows 5.5 V
